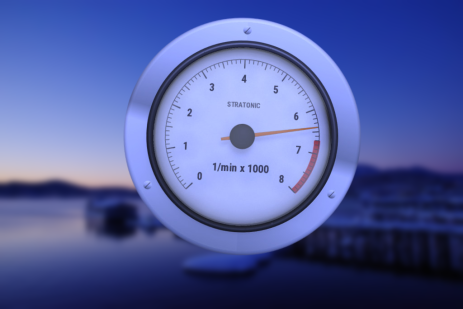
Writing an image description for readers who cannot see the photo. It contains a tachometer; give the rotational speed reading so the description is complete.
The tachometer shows 6400 rpm
